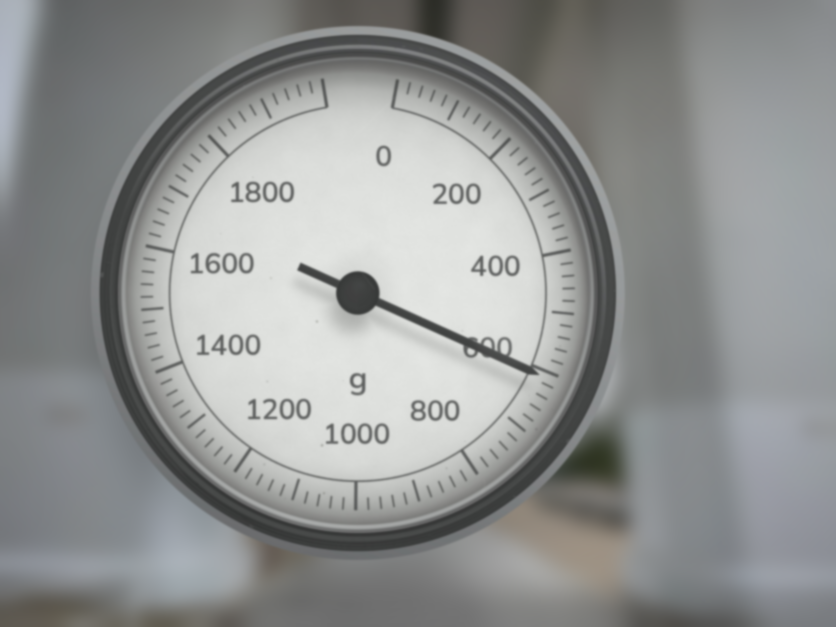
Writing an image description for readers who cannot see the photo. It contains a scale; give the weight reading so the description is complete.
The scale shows 610 g
